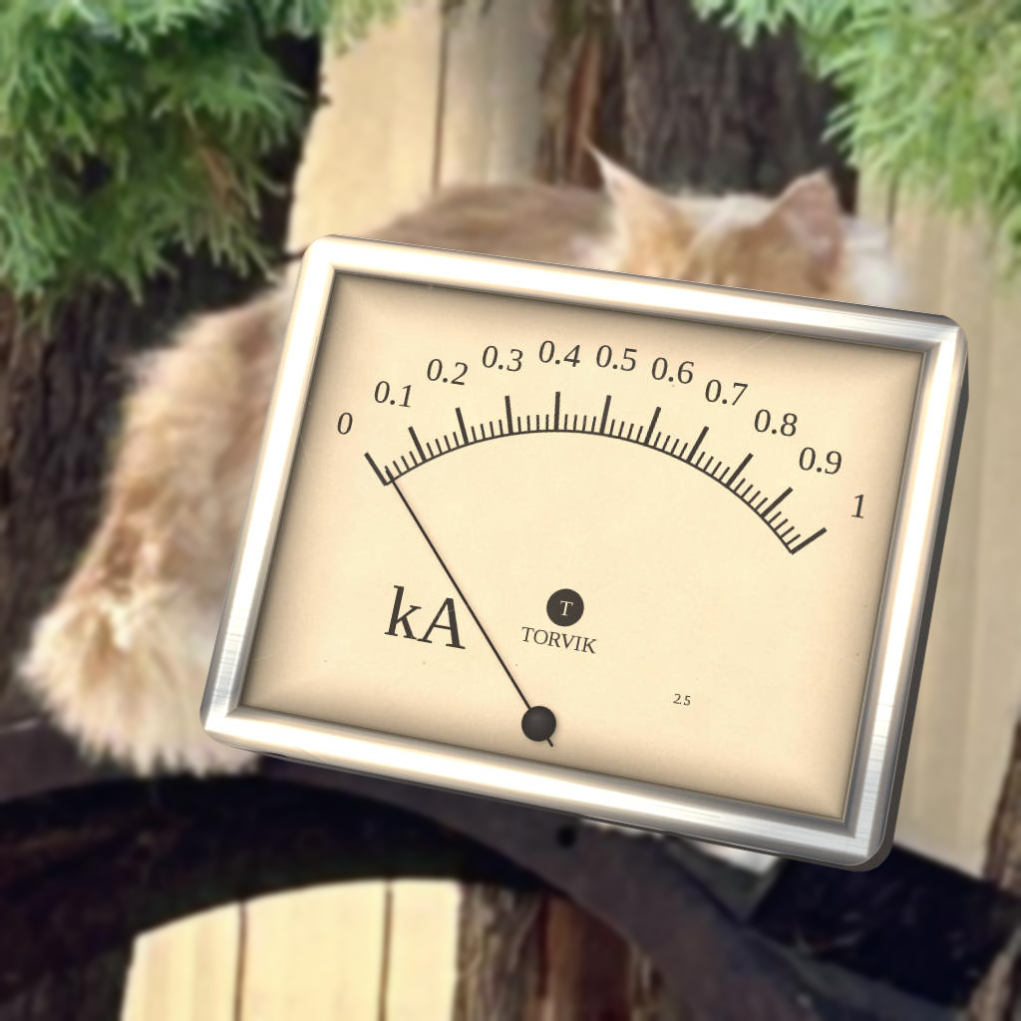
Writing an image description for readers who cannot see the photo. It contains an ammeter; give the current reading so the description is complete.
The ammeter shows 0.02 kA
